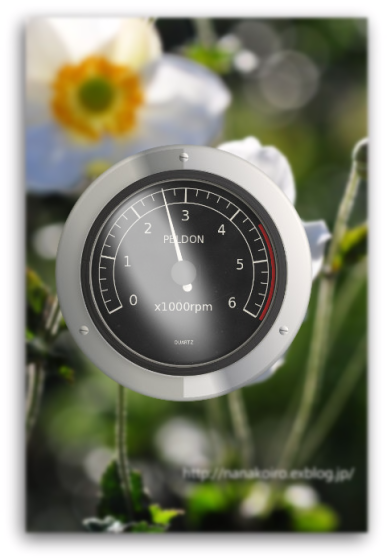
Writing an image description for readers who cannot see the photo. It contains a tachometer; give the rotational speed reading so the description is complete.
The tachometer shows 2600 rpm
